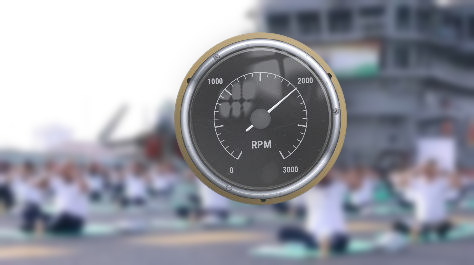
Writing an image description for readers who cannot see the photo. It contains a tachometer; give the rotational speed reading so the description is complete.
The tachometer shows 2000 rpm
